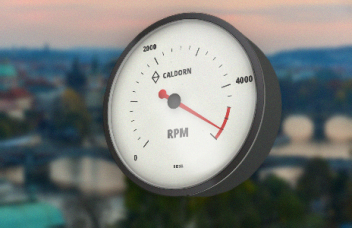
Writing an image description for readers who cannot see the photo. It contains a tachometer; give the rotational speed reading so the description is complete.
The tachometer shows 4800 rpm
